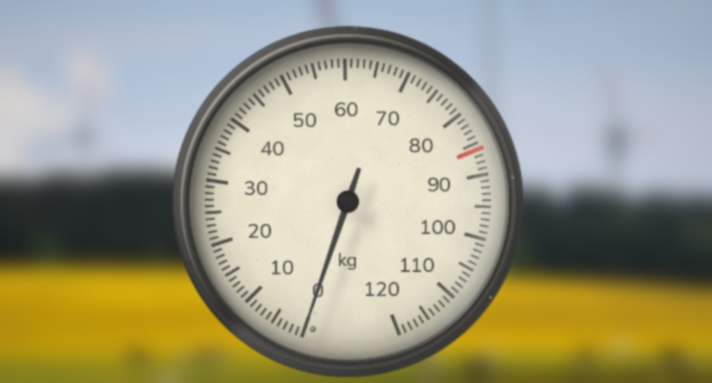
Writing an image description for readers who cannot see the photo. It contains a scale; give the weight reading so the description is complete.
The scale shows 0 kg
